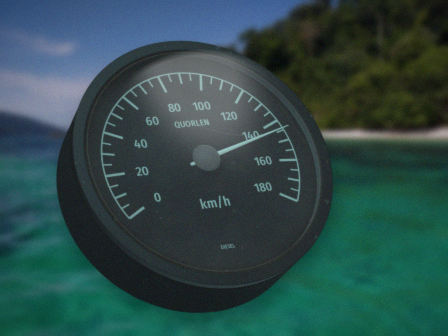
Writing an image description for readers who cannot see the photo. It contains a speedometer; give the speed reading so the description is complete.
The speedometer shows 145 km/h
